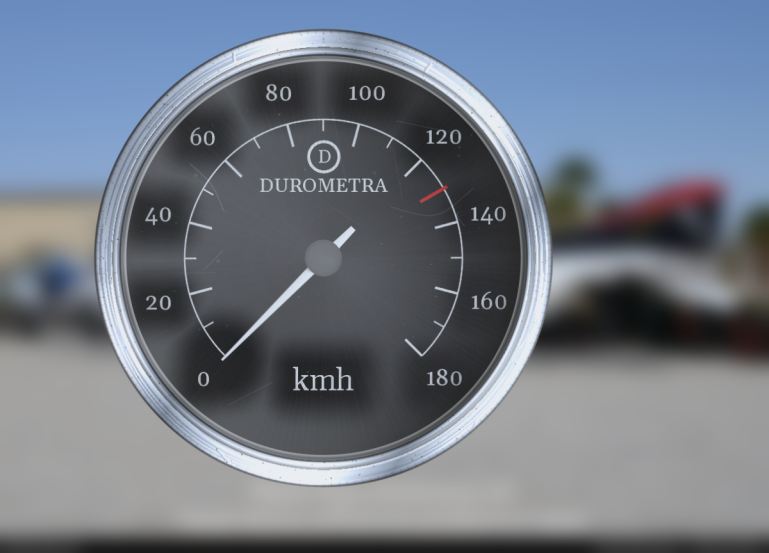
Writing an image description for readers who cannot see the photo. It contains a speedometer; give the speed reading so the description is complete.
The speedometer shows 0 km/h
